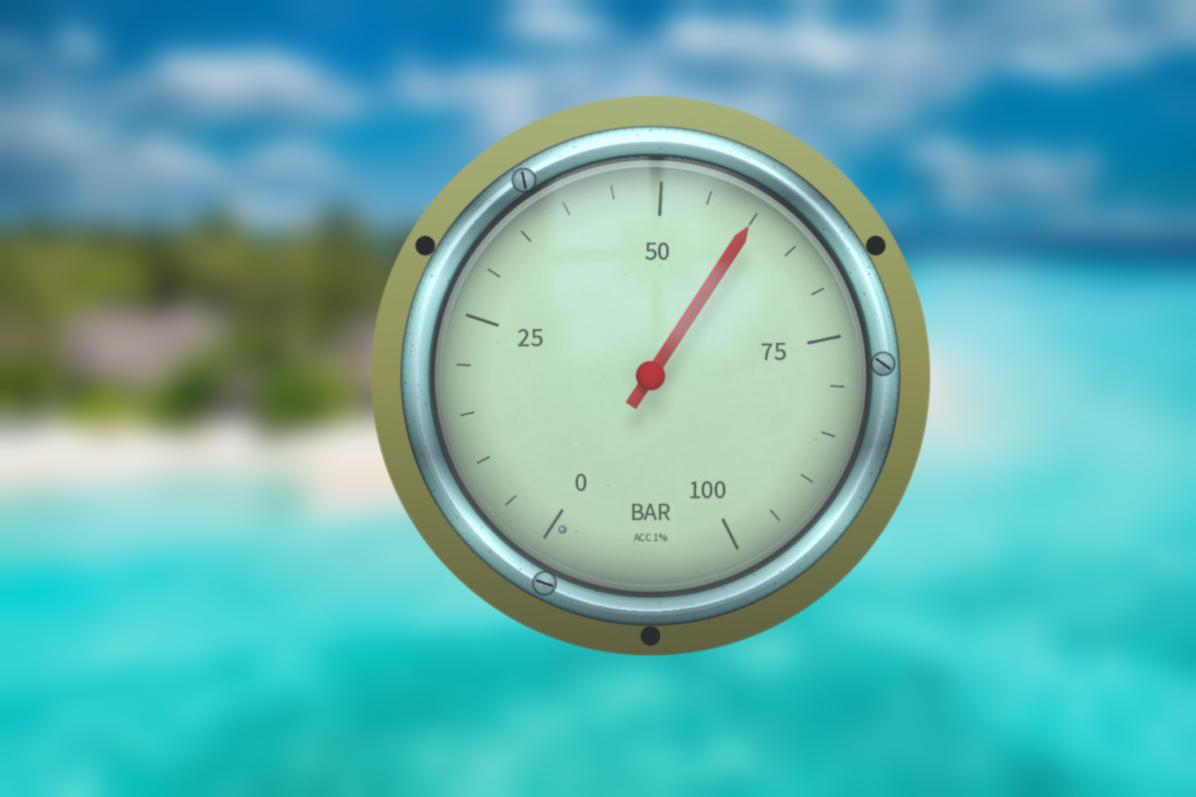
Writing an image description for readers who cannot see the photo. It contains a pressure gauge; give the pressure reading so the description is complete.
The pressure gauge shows 60 bar
